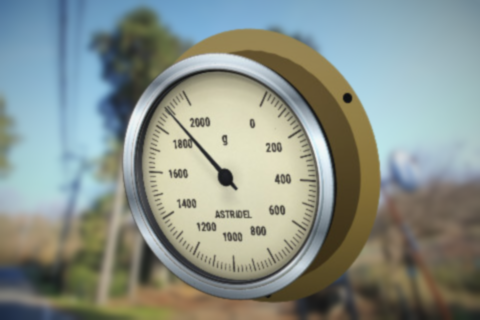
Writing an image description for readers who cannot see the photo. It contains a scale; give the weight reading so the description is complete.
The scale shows 1900 g
